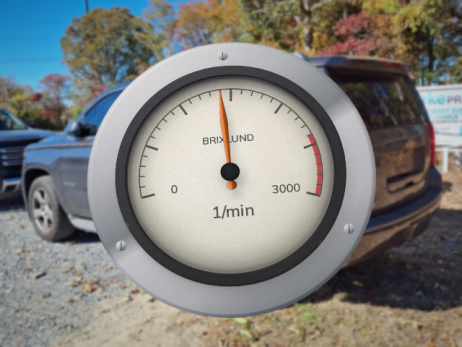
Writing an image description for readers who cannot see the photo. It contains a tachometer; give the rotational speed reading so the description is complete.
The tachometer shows 1400 rpm
